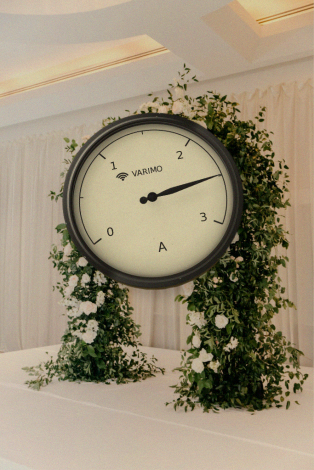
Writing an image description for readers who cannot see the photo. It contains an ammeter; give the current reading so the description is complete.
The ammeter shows 2.5 A
